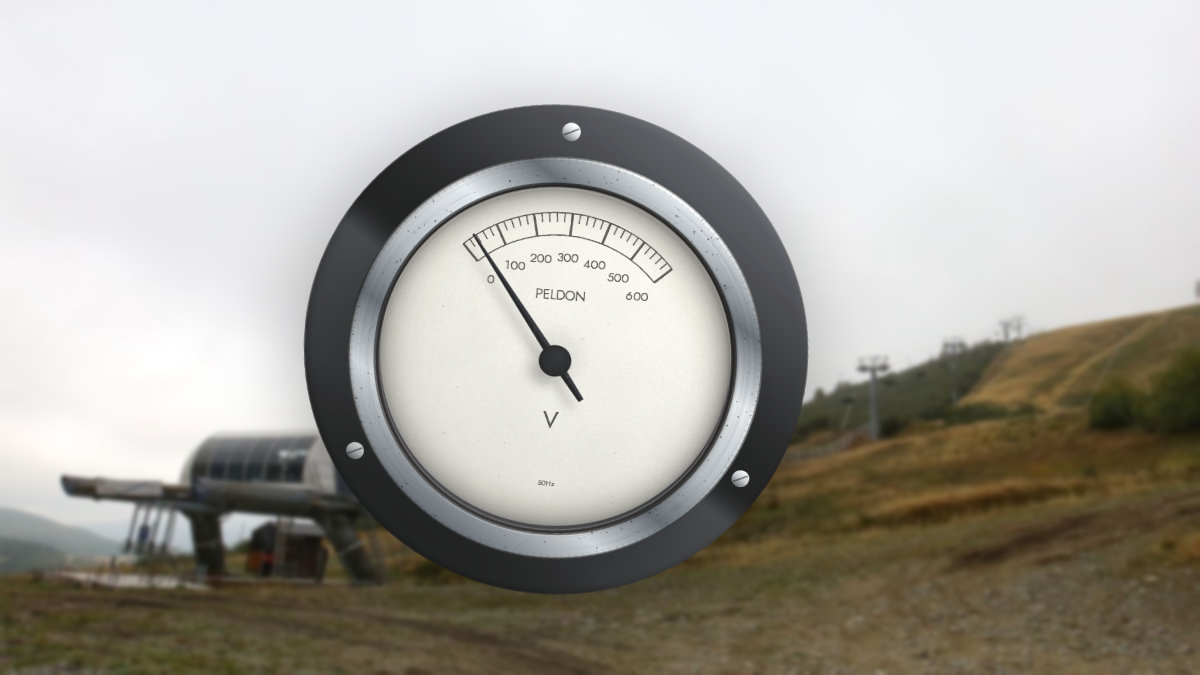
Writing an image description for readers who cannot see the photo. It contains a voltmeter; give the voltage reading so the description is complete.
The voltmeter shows 40 V
